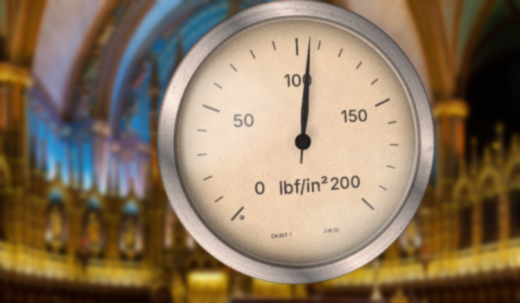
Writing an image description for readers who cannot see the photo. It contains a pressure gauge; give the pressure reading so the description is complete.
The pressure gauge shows 105 psi
